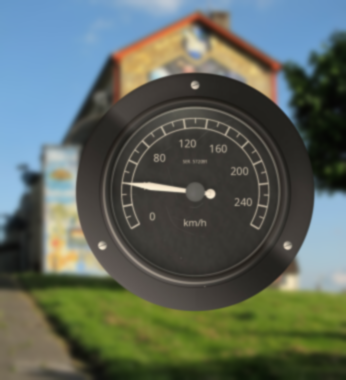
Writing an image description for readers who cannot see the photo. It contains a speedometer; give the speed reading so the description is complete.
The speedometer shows 40 km/h
